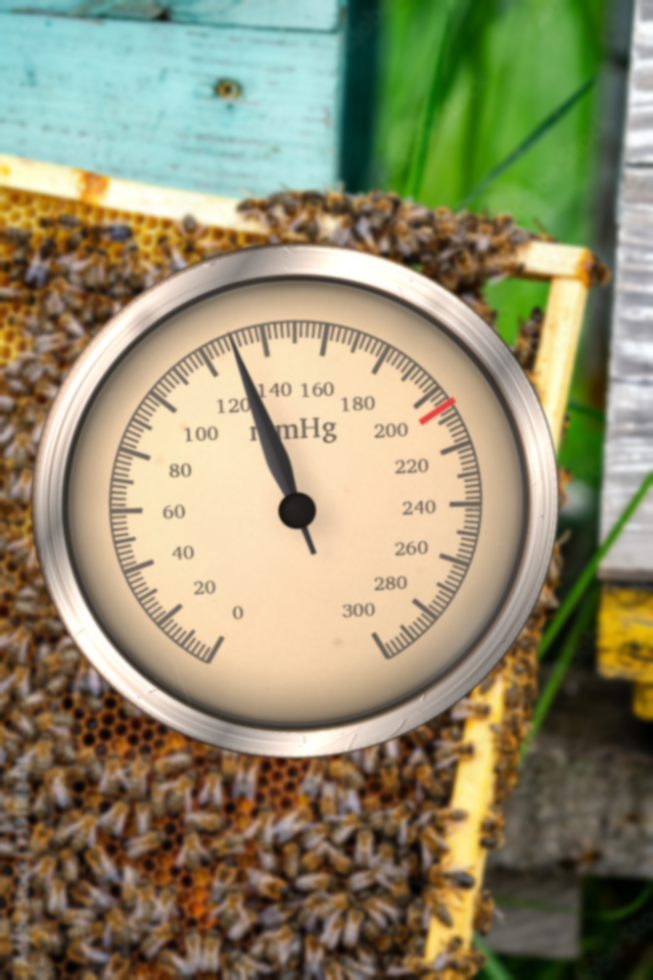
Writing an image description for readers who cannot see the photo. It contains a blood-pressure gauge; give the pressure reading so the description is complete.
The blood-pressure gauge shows 130 mmHg
